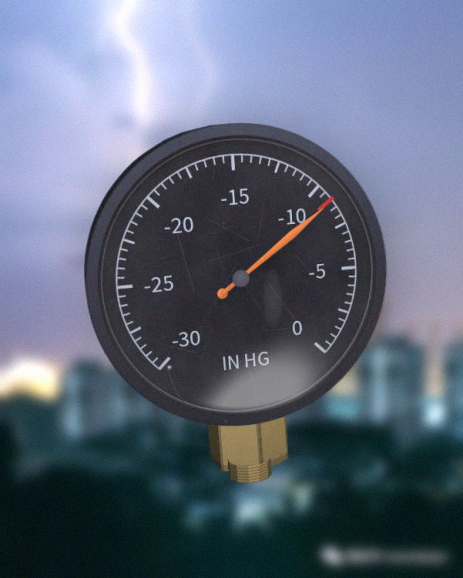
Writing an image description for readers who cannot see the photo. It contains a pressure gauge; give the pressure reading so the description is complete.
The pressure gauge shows -9 inHg
